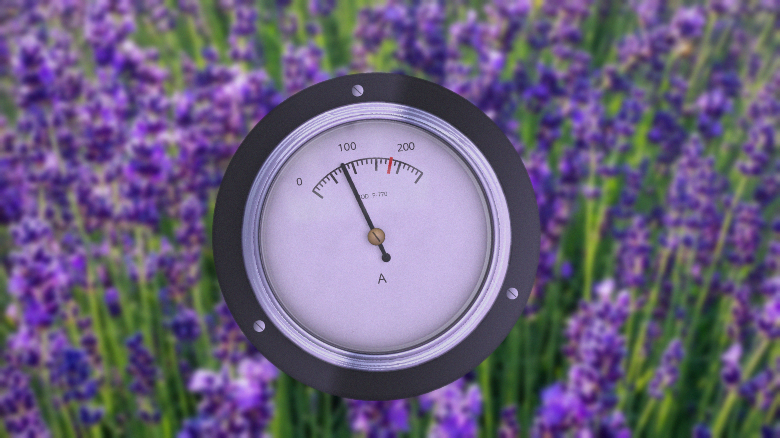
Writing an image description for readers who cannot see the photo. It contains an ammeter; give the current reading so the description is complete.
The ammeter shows 80 A
